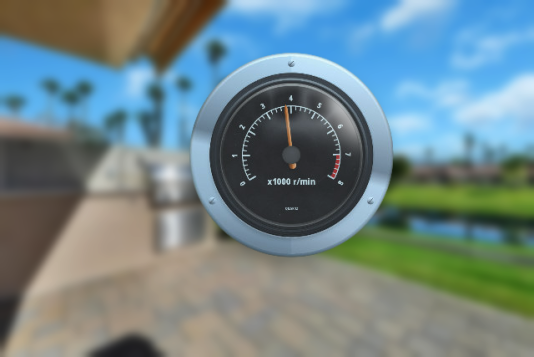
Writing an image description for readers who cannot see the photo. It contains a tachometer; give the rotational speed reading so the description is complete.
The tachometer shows 3800 rpm
